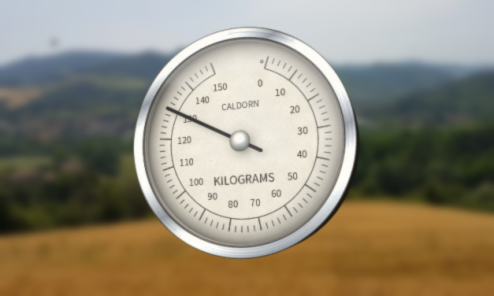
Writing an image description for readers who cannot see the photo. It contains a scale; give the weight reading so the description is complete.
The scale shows 130 kg
